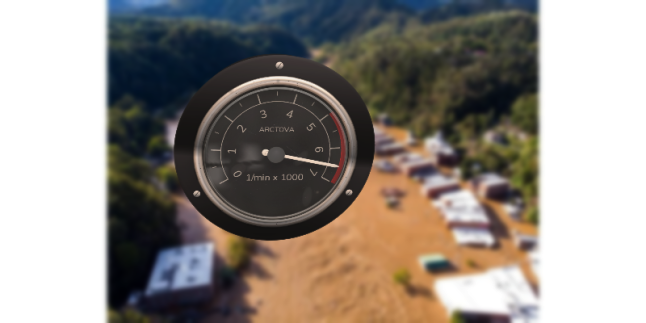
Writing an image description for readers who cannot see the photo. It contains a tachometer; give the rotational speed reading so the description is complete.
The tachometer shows 6500 rpm
